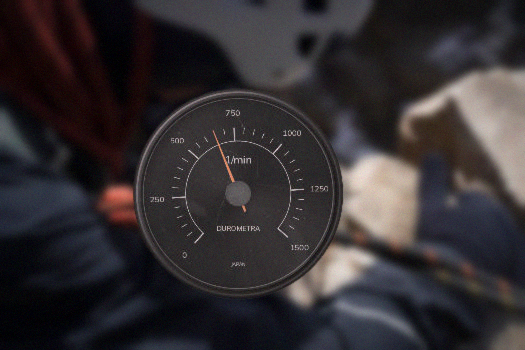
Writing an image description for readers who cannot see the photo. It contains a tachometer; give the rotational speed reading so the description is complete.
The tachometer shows 650 rpm
